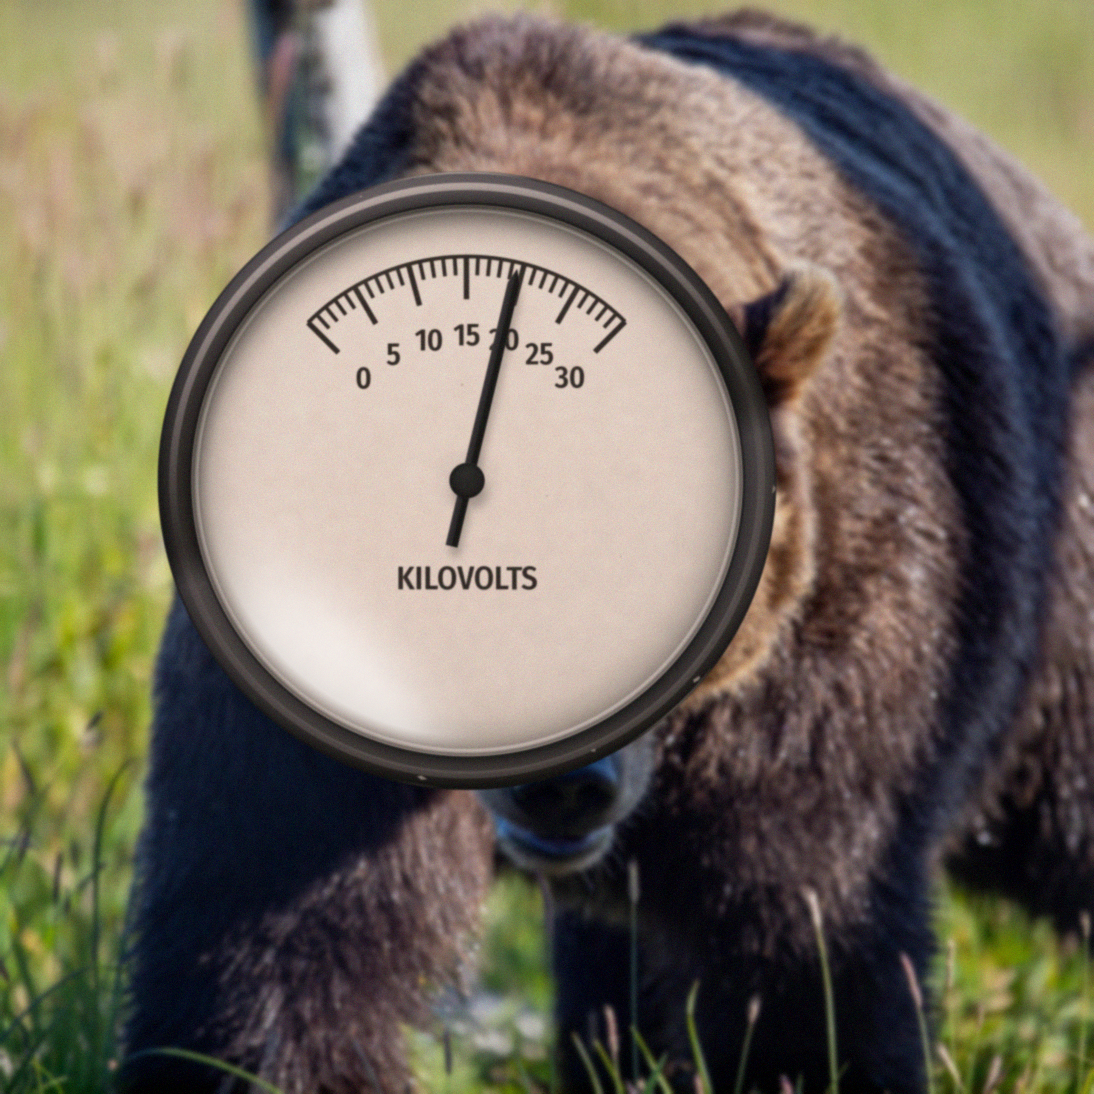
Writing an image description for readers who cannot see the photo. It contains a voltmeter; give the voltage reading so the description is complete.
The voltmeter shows 19.5 kV
